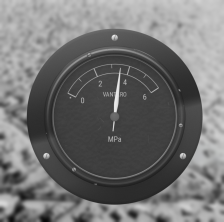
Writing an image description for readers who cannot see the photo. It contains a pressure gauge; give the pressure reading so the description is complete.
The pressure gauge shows 3.5 MPa
